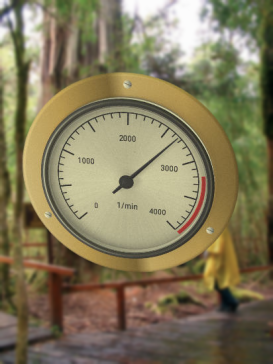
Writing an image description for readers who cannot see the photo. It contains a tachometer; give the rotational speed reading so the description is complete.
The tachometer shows 2650 rpm
